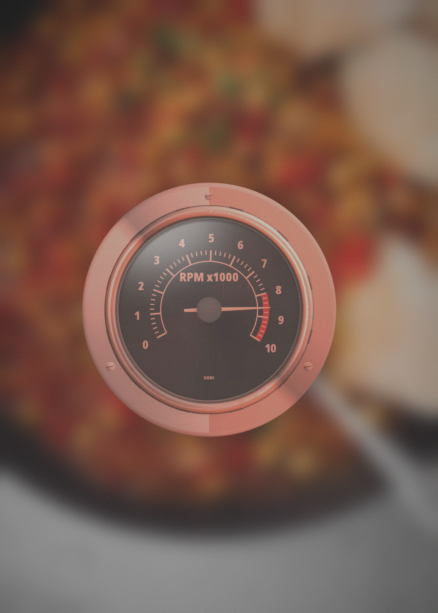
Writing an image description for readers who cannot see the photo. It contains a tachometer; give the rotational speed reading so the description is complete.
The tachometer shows 8600 rpm
